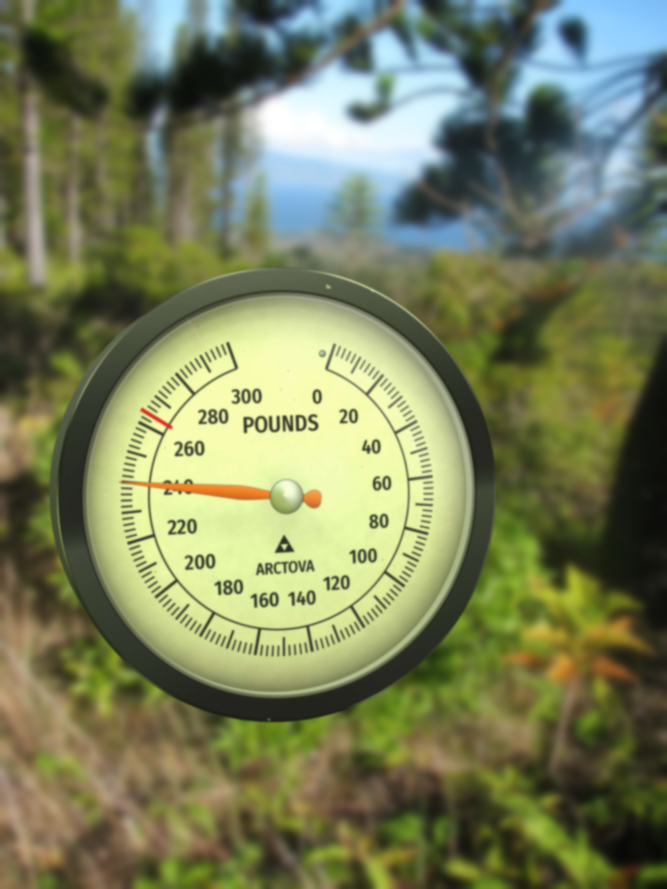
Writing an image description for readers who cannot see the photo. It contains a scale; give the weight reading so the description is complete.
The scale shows 240 lb
